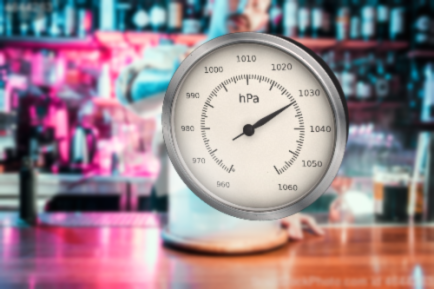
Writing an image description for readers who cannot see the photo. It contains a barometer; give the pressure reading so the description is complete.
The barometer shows 1030 hPa
